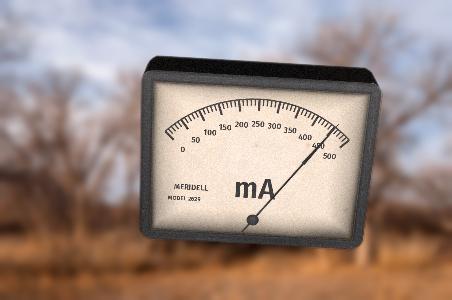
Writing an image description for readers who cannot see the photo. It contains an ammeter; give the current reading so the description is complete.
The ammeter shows 450 mA
